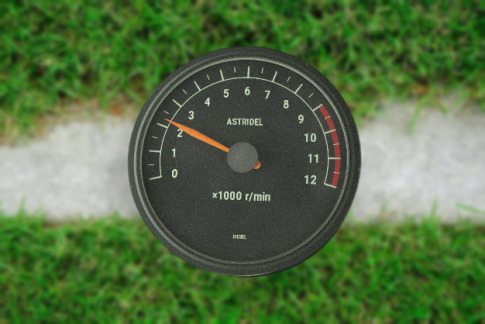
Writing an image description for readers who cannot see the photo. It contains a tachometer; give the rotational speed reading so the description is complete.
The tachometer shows 2250 rpm
